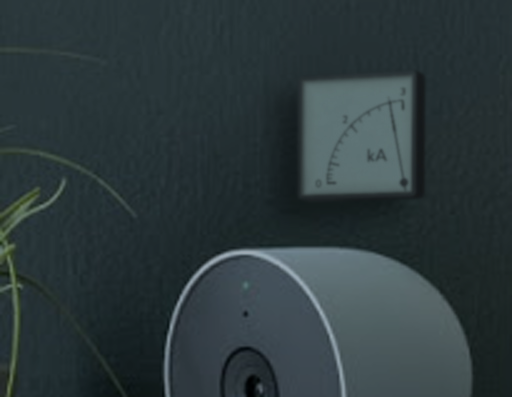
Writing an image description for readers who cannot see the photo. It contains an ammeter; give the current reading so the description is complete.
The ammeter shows 2.8 kA
